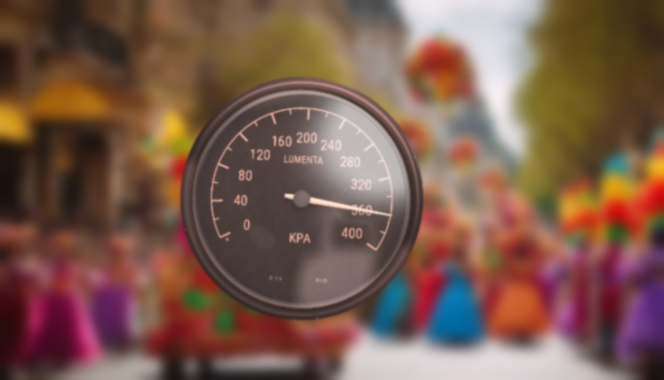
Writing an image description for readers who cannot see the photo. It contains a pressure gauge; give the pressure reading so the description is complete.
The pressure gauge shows 360 kPa
